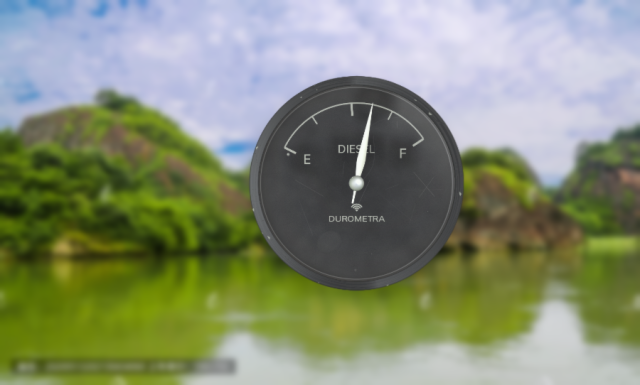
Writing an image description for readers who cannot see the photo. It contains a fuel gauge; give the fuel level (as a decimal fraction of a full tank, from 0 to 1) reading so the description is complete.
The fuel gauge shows 0.625
